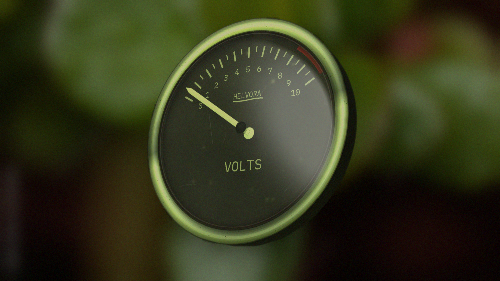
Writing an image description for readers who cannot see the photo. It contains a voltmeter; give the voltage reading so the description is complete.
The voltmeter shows 0.5 V
